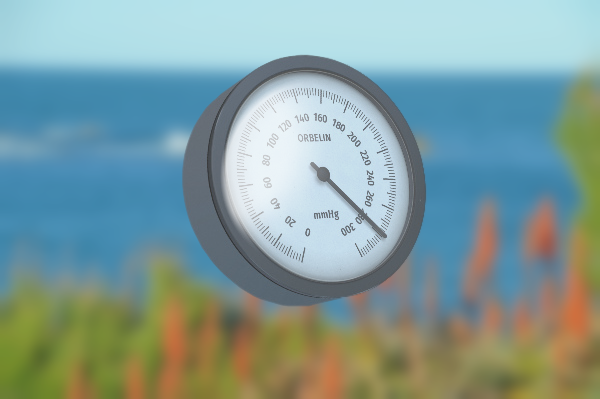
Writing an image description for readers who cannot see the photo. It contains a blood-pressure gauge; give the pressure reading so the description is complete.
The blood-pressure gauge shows 280 mmHg
